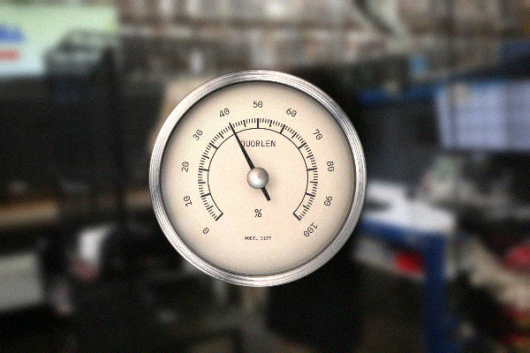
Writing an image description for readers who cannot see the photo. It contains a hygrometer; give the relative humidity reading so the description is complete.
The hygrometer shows 40 %
